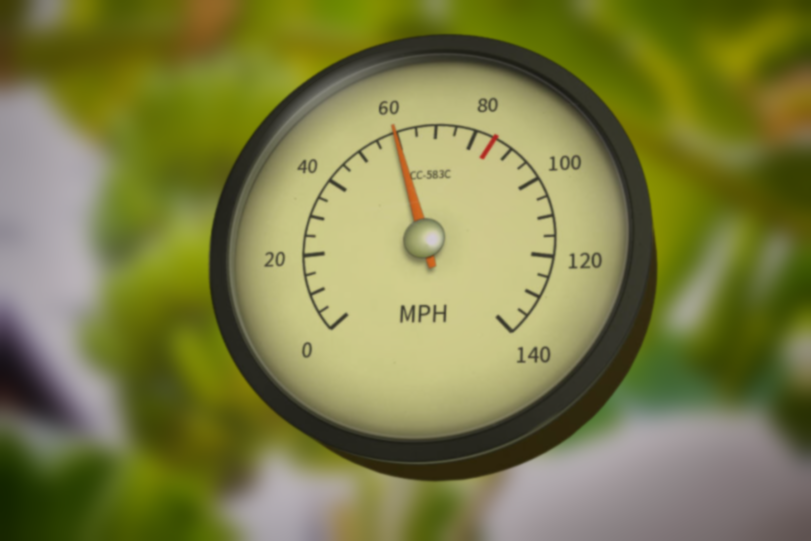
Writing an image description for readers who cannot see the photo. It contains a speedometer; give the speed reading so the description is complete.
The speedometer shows 60 mph
